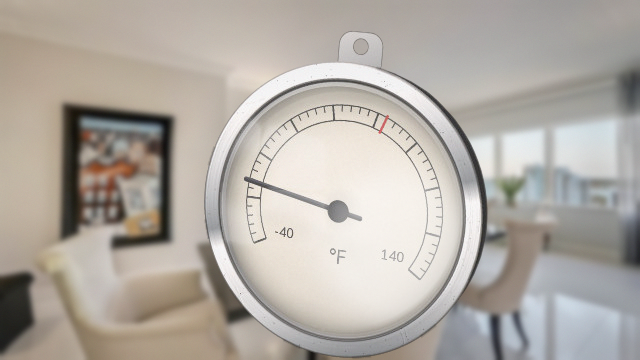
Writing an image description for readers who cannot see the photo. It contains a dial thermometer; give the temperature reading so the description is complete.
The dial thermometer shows -12 °F
